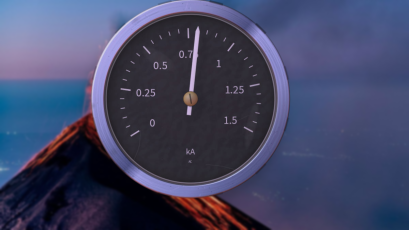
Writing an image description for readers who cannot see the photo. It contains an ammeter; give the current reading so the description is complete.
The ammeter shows 0.8 kA
